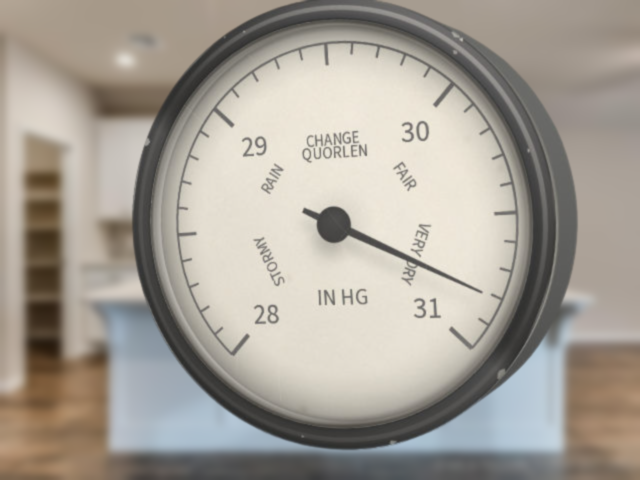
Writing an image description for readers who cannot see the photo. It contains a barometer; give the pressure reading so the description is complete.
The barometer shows 30.8 inHg
